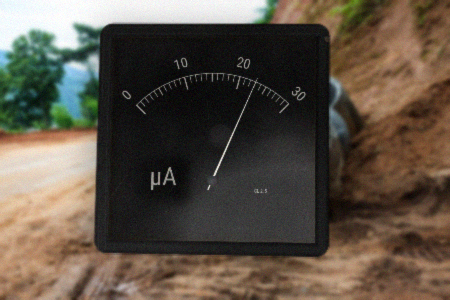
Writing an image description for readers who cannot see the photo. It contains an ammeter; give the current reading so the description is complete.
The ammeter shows 23 µA
